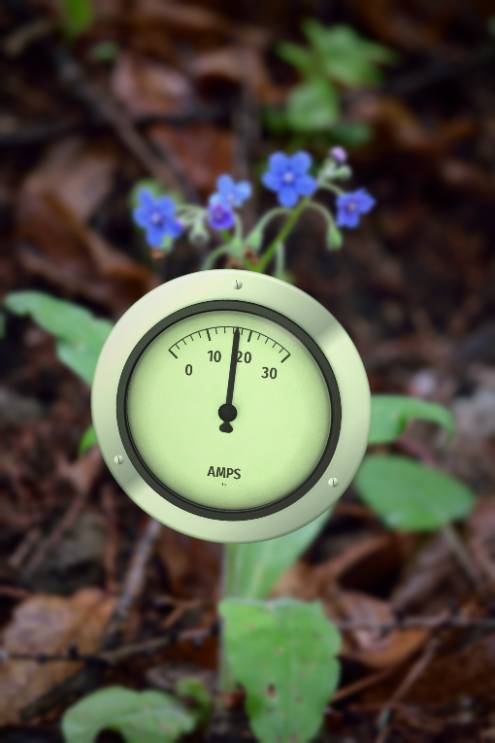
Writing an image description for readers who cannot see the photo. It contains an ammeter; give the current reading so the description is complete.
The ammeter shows 17 A
